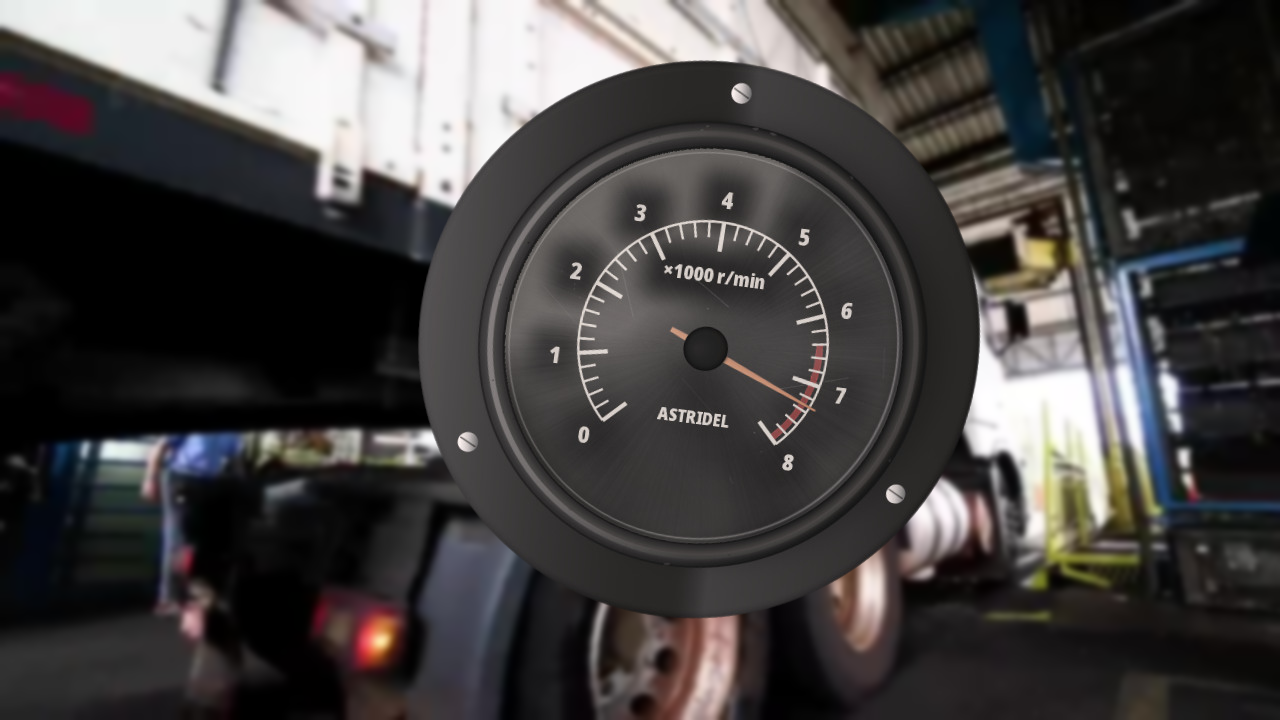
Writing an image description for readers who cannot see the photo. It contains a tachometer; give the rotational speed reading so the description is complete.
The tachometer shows 7300 rpm
